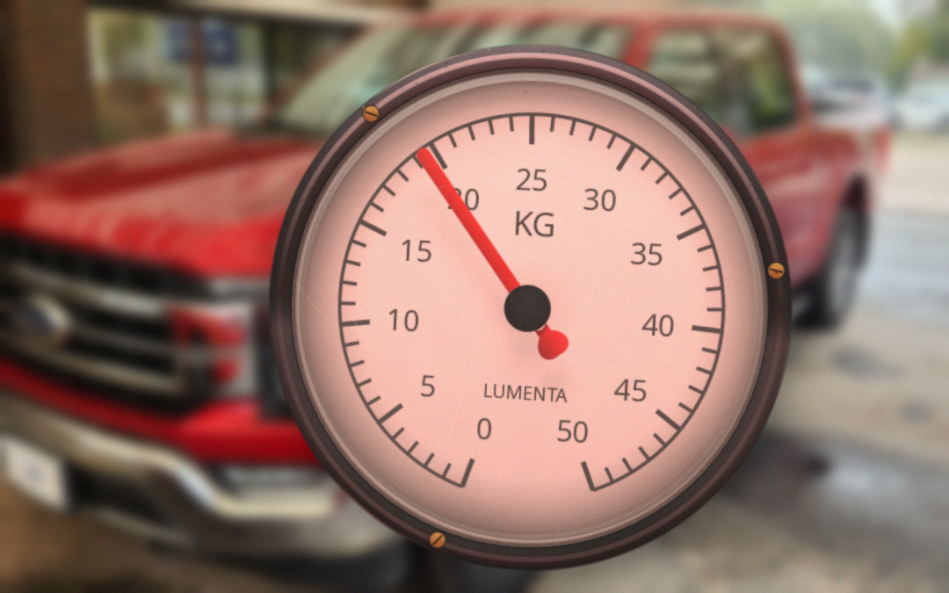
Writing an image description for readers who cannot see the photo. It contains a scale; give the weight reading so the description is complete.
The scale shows 19.5 kg
